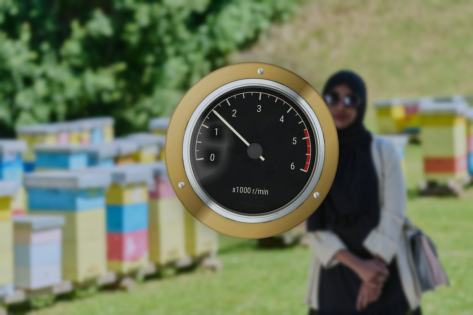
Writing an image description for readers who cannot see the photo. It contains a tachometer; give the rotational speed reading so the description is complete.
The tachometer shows 1500 rpm
